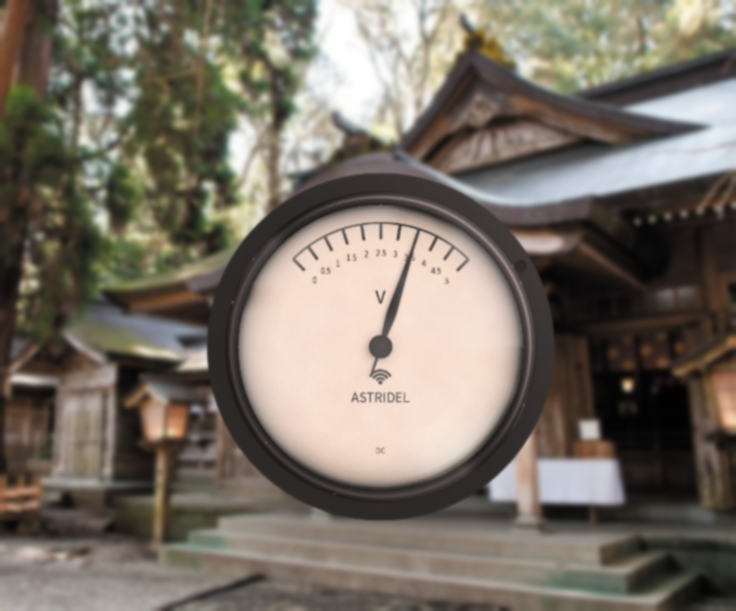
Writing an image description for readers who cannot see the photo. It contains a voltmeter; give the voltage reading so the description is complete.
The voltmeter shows 3.5 V
